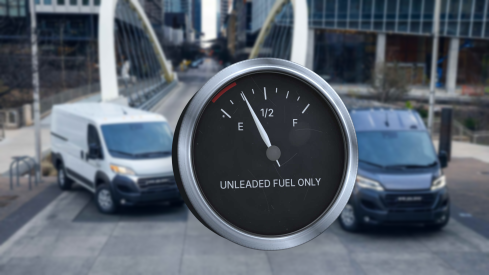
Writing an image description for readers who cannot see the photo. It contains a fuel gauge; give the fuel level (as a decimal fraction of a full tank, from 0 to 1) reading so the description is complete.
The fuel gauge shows 0.25
